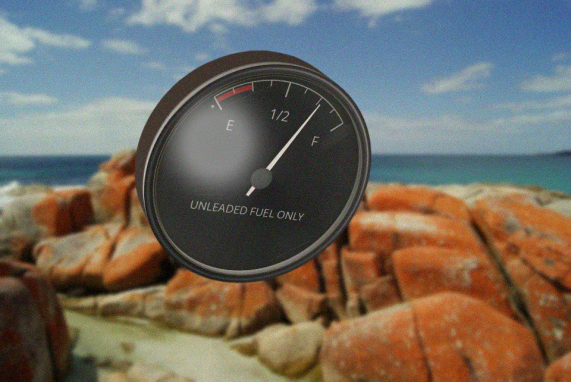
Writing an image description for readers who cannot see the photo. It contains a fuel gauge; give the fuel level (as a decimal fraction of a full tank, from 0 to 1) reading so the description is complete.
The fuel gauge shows 0.75
